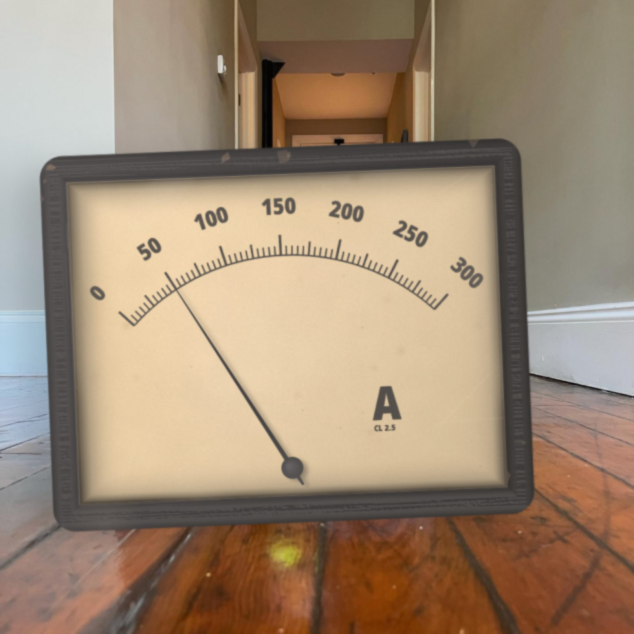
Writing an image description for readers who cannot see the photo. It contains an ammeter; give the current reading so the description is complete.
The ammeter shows 50 A
